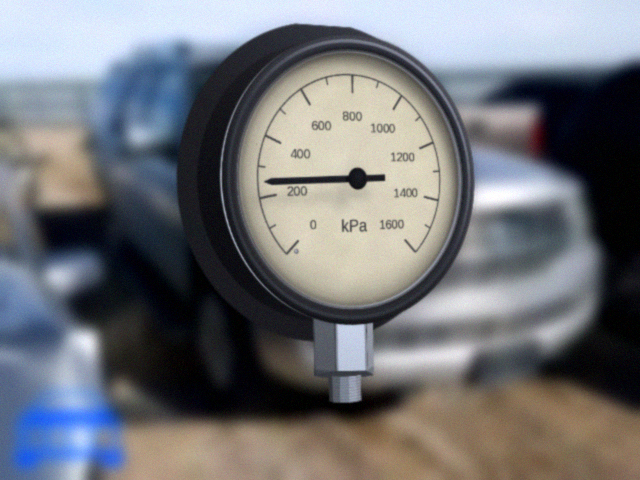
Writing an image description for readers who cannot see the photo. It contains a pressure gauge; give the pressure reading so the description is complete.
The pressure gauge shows 250 kPa
